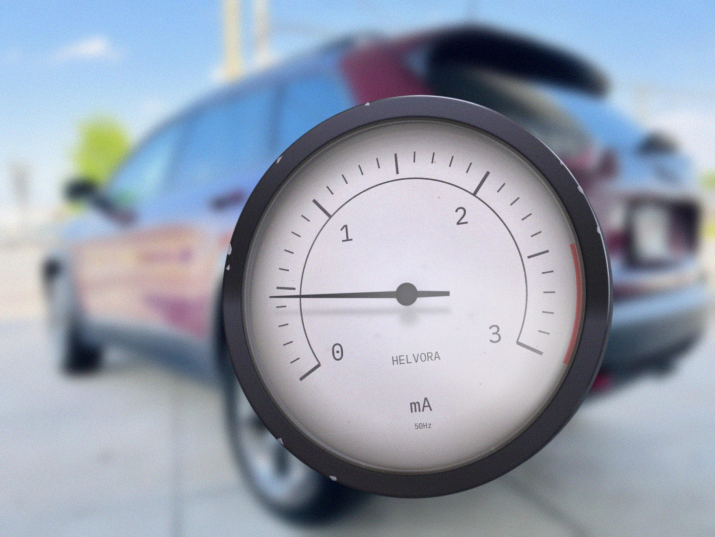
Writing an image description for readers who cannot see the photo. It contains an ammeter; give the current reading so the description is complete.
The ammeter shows 0.45 mA
